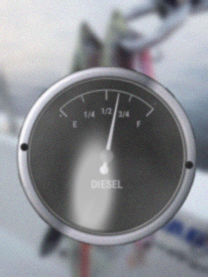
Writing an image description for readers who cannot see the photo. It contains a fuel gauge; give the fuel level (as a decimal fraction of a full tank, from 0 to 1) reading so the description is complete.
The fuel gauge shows 0.625
